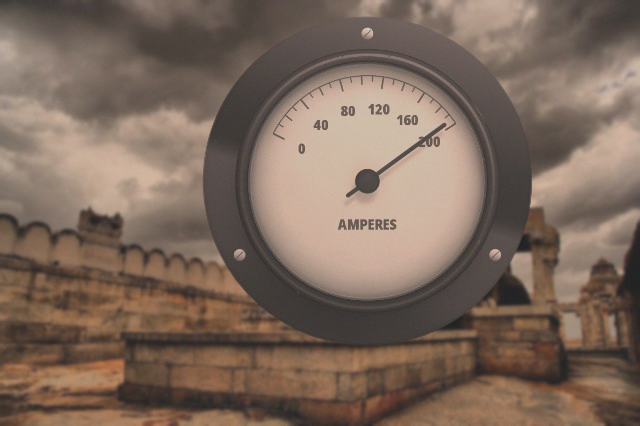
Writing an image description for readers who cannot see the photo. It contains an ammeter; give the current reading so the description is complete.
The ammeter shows 195 A
